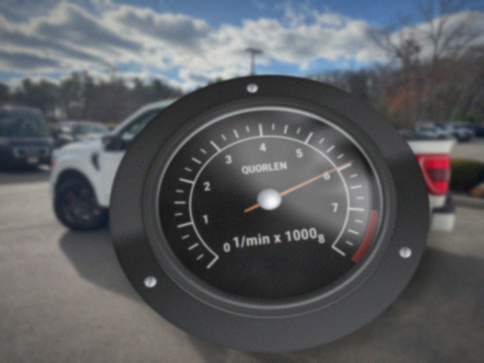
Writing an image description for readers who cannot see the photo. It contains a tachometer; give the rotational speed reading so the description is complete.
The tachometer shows 6000 rpm
